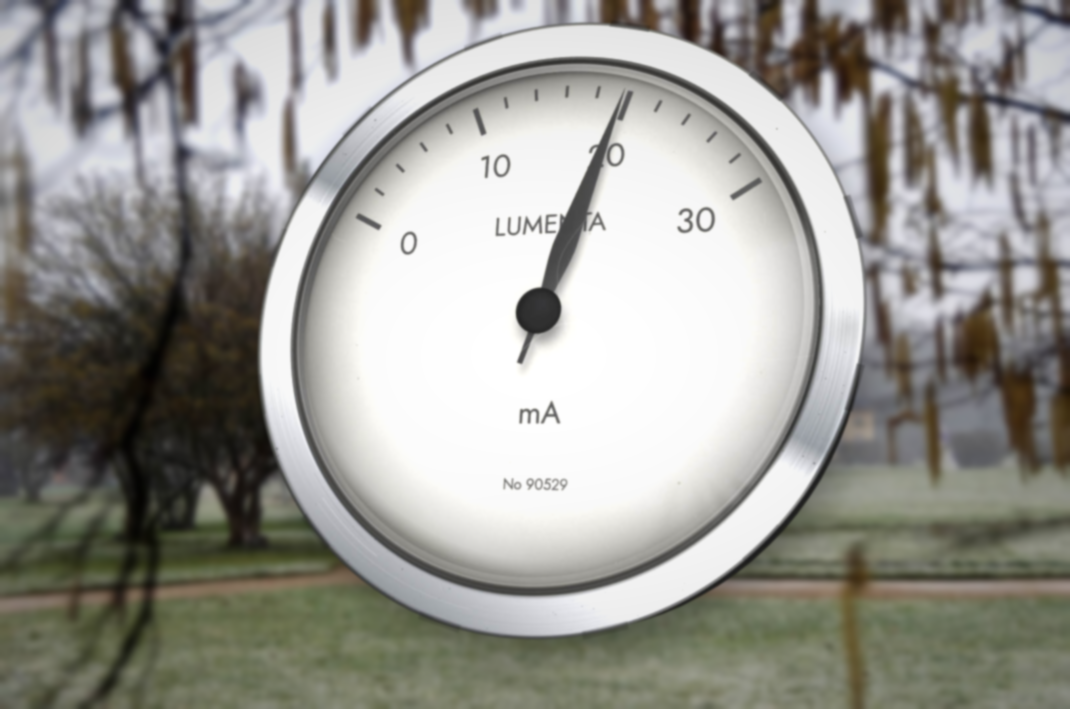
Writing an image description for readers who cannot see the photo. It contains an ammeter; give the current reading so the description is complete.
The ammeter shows 20 mA
